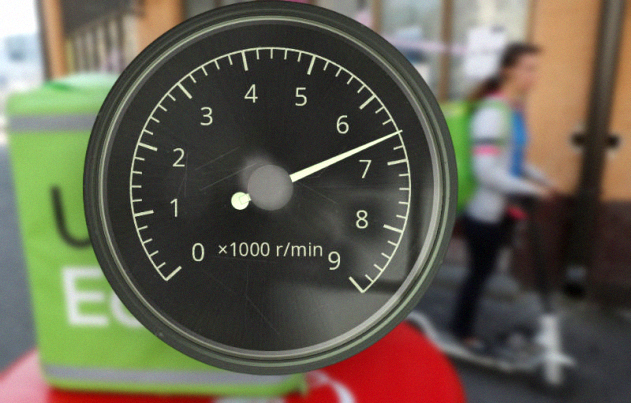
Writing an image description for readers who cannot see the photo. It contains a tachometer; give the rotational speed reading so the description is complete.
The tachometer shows 6600 rpm
